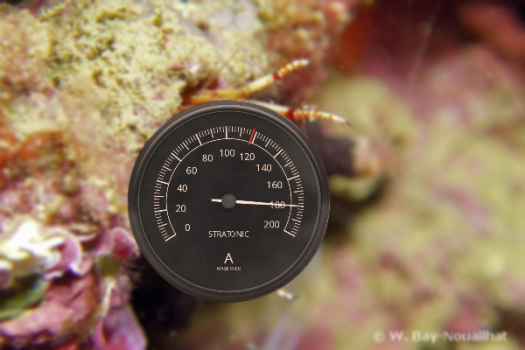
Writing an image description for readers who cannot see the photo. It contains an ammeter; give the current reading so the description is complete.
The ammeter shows 180 A
